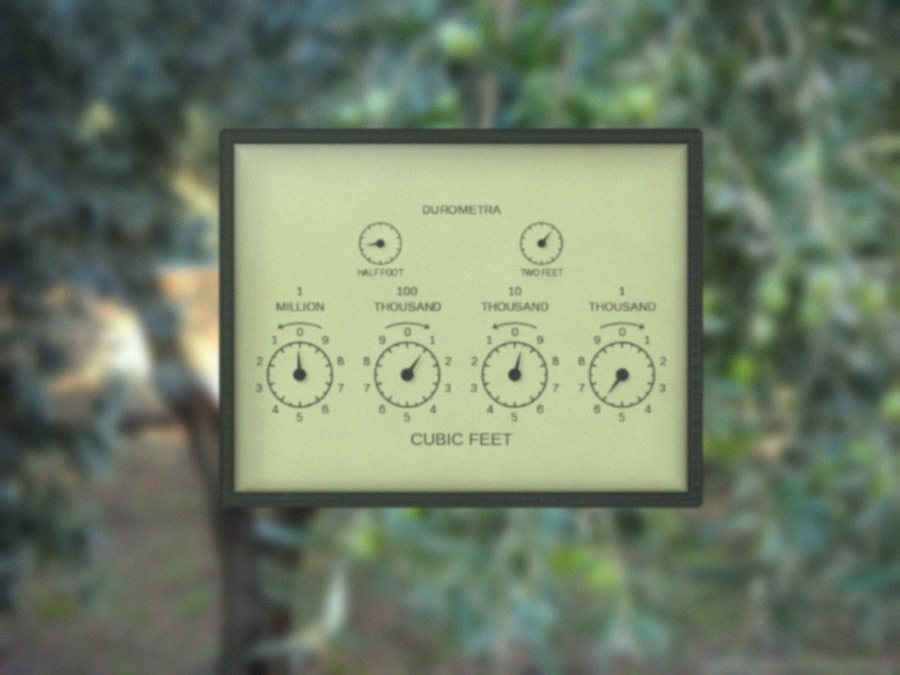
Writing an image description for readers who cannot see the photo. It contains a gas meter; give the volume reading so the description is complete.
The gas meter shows 9600 ft³
